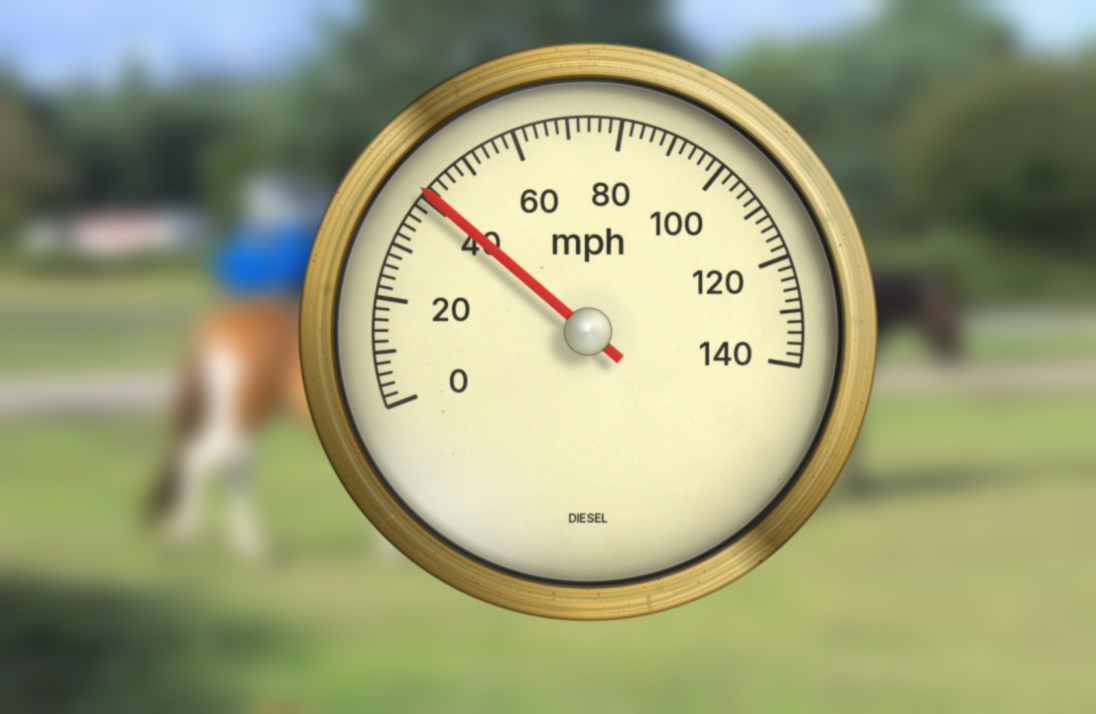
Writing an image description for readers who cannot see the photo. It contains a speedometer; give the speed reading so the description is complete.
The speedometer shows 41 mph
